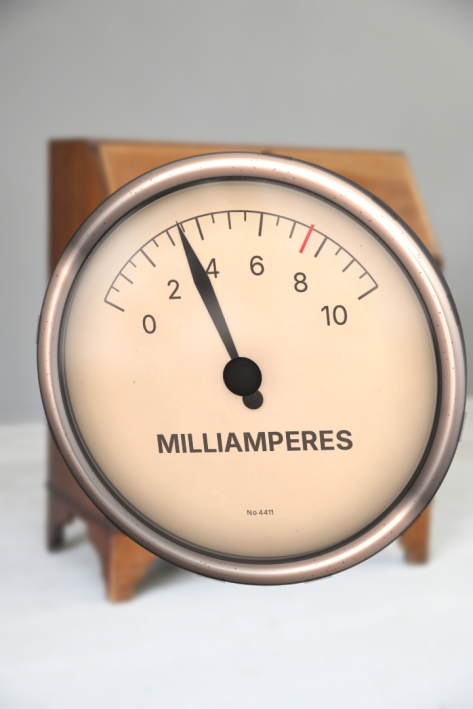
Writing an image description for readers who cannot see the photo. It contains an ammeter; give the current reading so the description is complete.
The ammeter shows 3.5 mA
